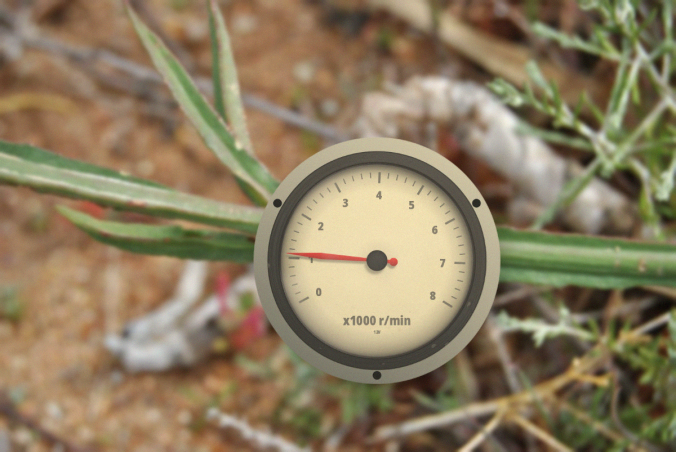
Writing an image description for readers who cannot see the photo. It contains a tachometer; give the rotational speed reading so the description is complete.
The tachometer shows 1100 rpm
